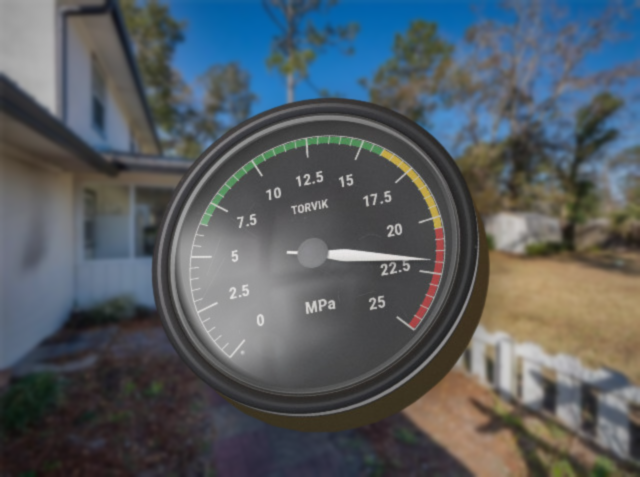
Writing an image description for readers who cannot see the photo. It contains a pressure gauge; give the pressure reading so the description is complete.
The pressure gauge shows 22 MPa
